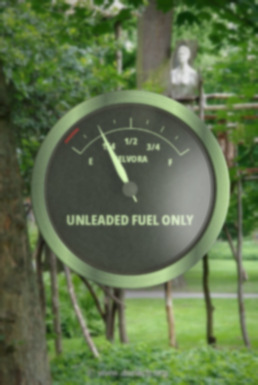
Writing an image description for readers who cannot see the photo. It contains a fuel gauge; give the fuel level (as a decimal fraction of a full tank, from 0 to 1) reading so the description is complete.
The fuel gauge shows 0.25
